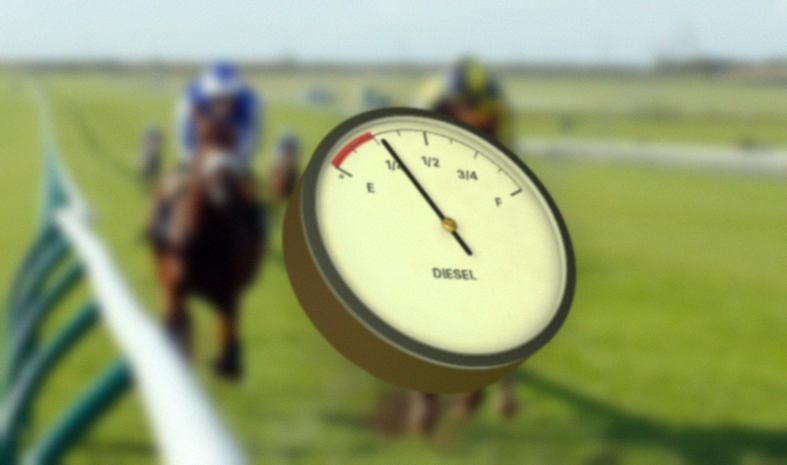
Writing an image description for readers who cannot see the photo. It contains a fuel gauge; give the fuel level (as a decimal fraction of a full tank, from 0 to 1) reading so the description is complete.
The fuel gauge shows 0.25
